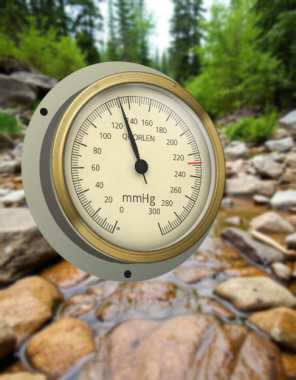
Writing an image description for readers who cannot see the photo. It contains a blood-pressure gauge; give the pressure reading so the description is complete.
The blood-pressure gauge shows 130 mmHg
